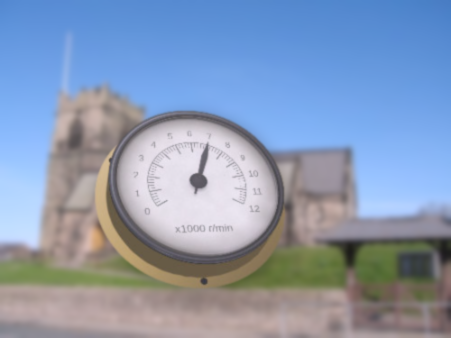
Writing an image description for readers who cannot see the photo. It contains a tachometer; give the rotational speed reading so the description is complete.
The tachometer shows 7000 rpm
